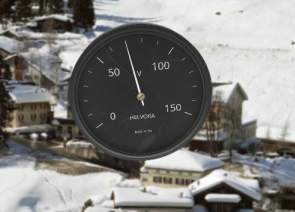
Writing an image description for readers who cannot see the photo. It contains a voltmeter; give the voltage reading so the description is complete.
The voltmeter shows 70 V
